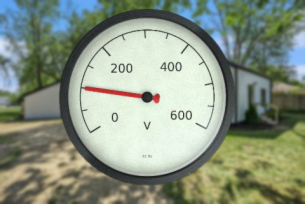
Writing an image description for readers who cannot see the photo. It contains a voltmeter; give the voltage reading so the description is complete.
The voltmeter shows 100 V
